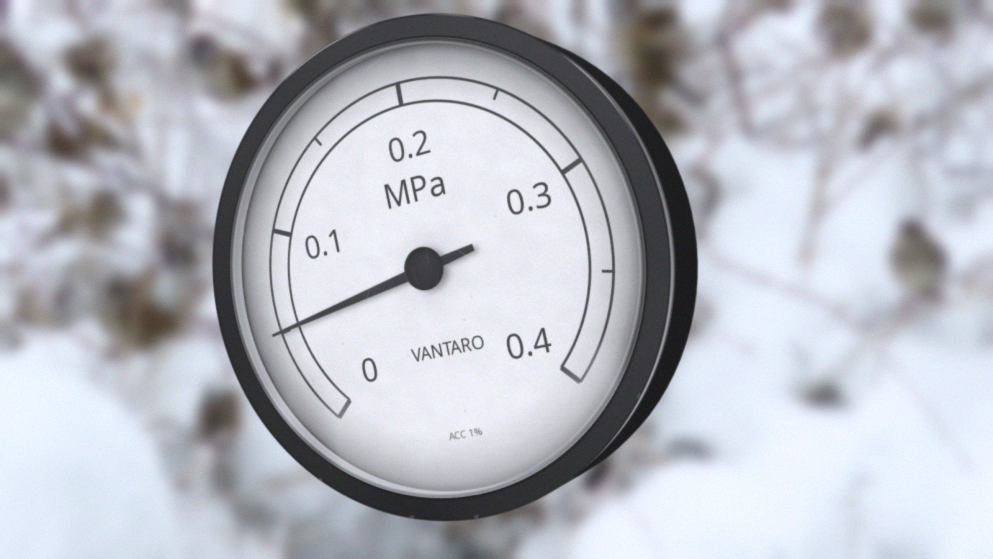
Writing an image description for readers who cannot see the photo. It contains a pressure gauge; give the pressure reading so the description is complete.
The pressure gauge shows 0.05 MPa
